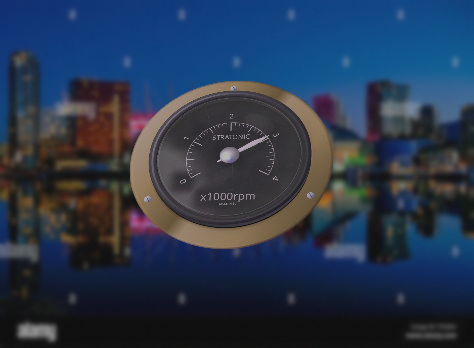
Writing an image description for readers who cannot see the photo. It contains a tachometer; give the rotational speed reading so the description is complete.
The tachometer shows 3000 rpm
